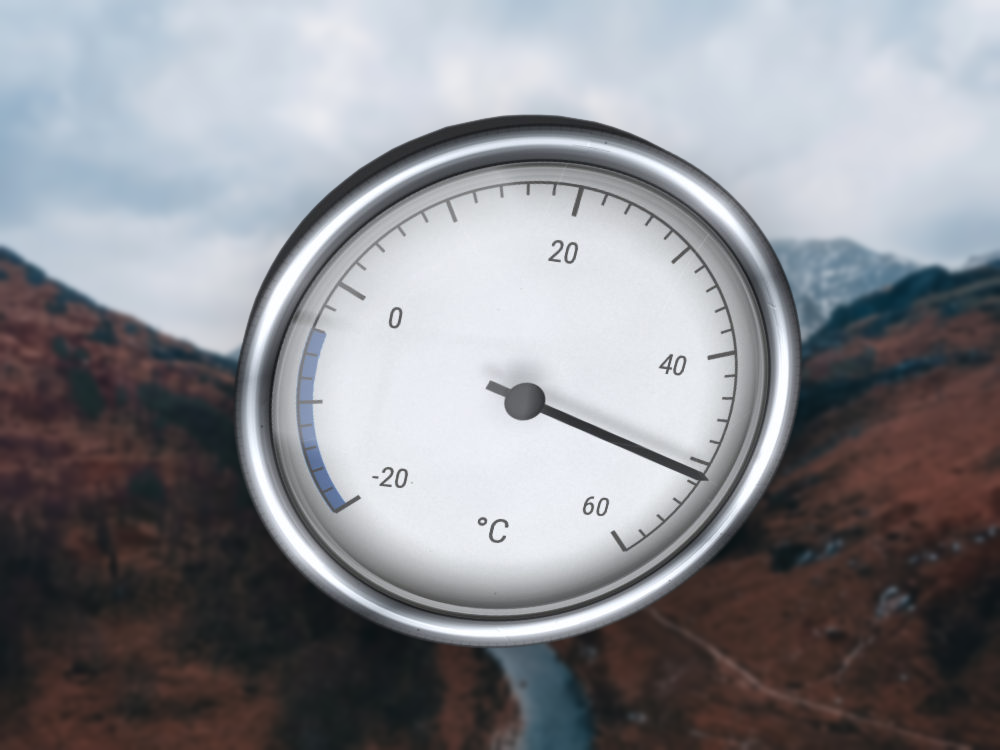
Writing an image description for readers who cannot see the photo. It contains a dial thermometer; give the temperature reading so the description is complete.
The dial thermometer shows 51 °C
